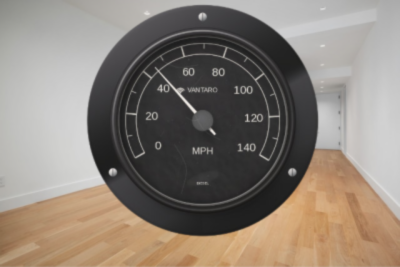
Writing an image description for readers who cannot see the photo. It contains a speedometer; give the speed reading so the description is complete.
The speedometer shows 45 mph
